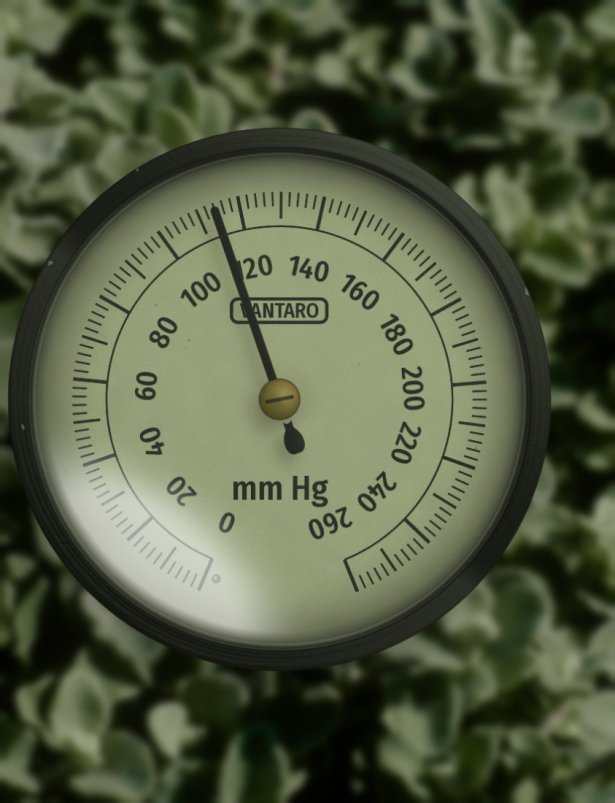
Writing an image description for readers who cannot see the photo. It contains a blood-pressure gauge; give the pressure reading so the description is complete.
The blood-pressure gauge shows 114 mmHg
